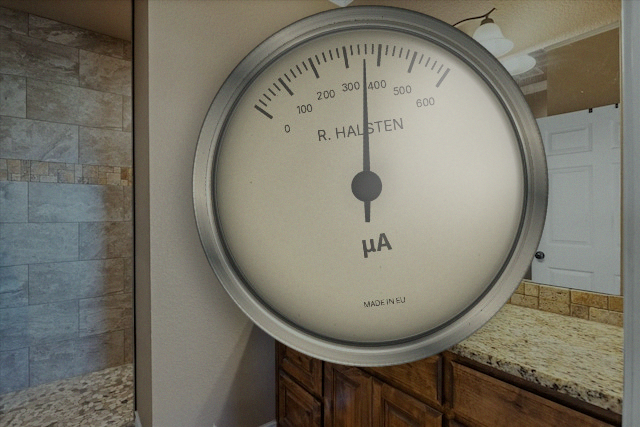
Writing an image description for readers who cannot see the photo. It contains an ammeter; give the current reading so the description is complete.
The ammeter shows 360 µA
